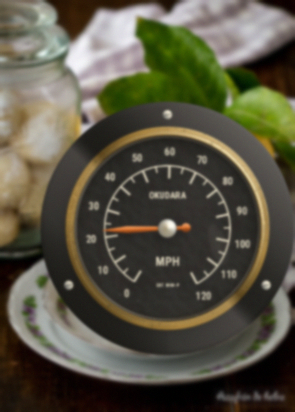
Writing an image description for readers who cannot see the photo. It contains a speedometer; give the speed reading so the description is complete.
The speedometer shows 22.5 mph
